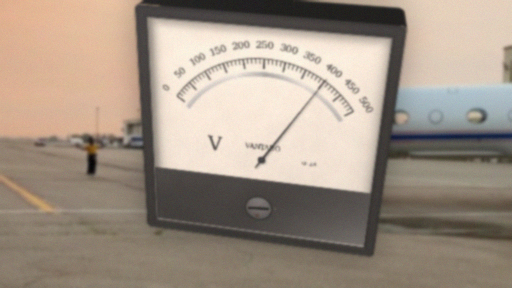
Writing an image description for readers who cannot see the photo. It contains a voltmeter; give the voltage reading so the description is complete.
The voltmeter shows 400 V
